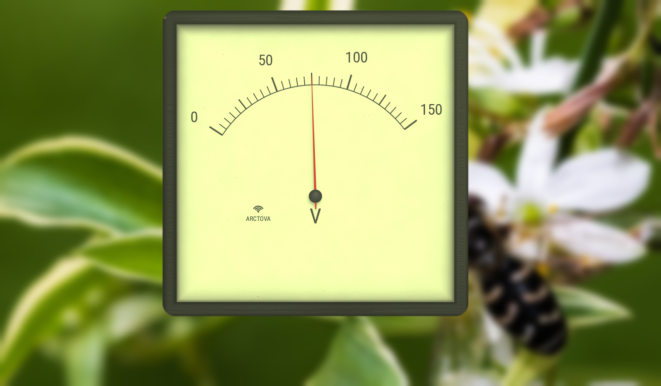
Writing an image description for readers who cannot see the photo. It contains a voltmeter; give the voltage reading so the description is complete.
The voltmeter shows 75 V
